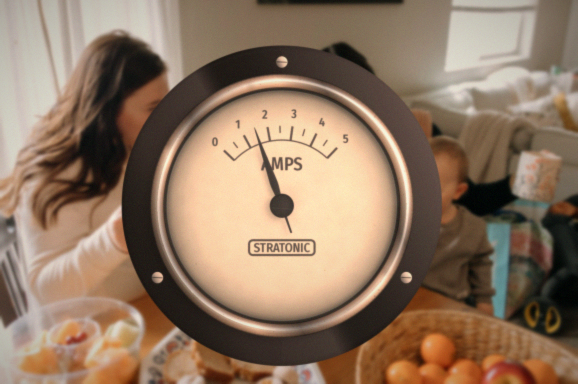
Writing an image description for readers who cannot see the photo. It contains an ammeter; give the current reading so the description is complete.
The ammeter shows 1.5 A
